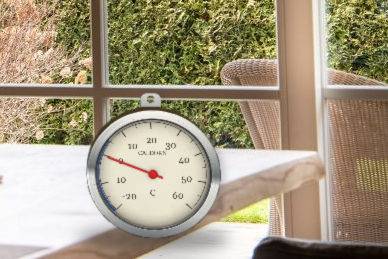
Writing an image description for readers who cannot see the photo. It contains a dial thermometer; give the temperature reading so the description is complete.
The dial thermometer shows 0 °C
